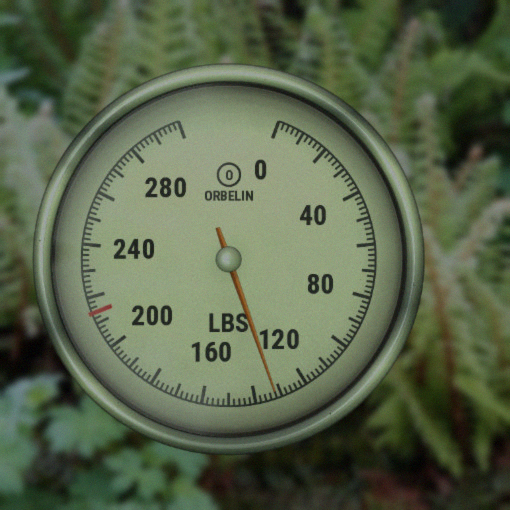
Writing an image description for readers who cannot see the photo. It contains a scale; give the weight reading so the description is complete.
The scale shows 132 lb
